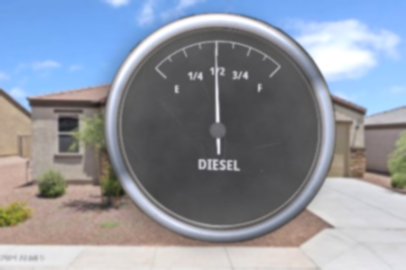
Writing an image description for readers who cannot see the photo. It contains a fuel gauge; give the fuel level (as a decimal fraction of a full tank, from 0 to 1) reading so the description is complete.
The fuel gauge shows 0.5
